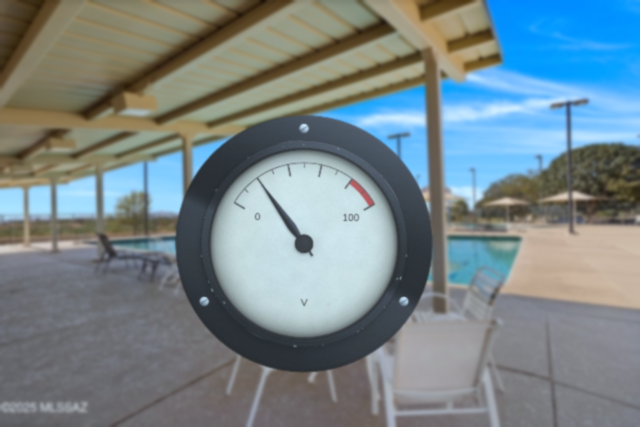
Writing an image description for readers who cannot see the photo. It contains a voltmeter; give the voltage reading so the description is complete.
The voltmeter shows 20 V
